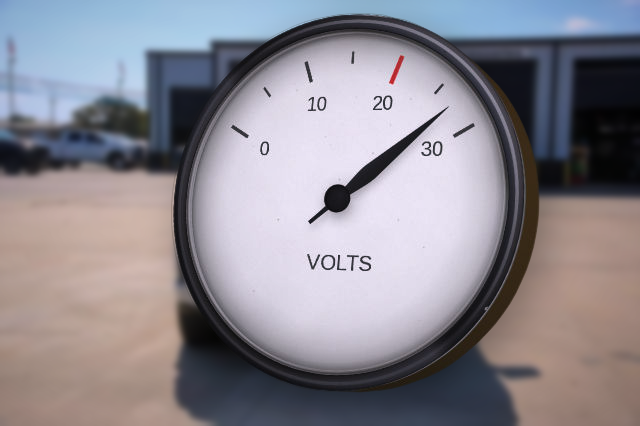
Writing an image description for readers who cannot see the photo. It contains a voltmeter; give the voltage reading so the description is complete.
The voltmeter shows 27.5 V
